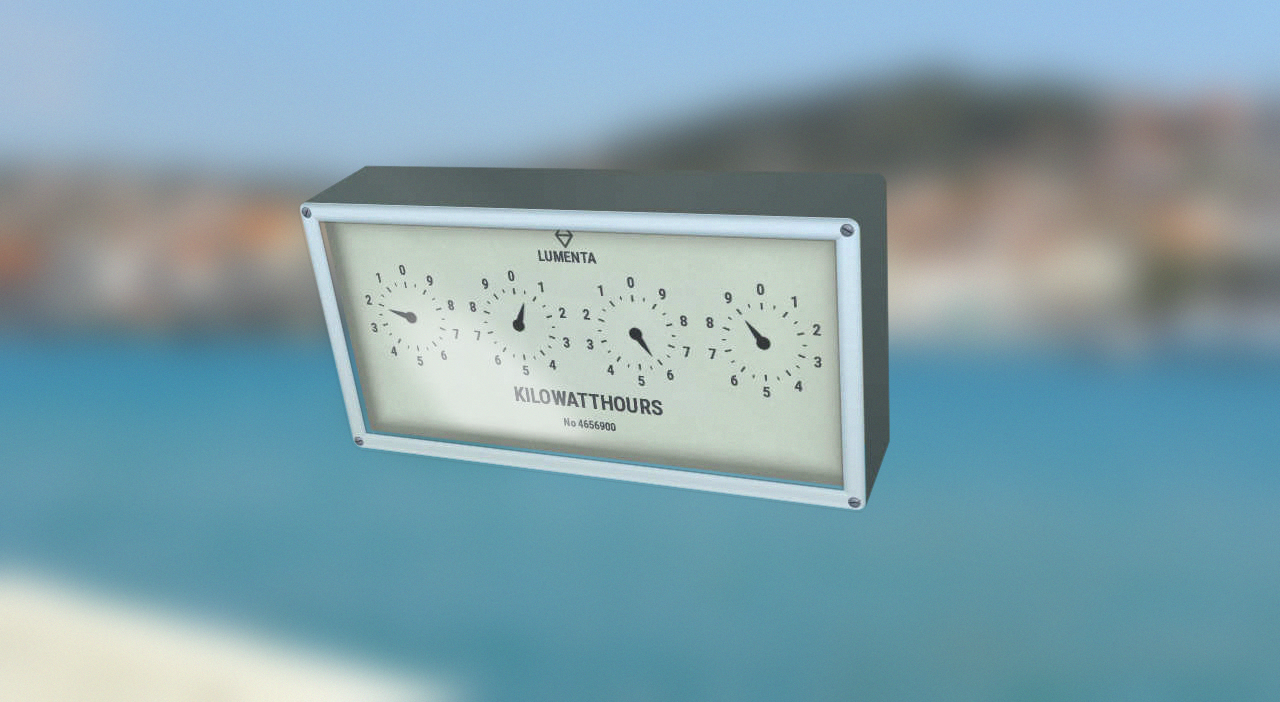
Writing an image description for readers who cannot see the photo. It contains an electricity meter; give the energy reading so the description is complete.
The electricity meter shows 2059 kWh
